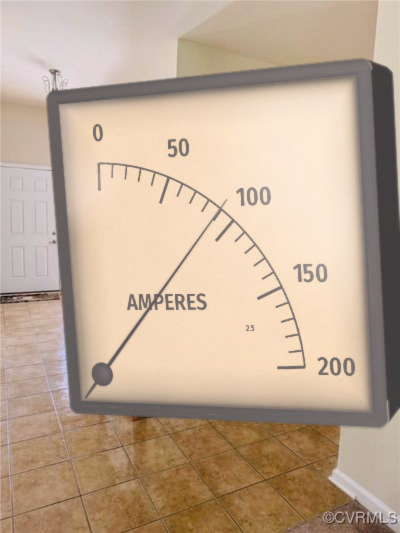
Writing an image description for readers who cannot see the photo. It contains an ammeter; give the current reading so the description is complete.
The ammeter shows 90 A
